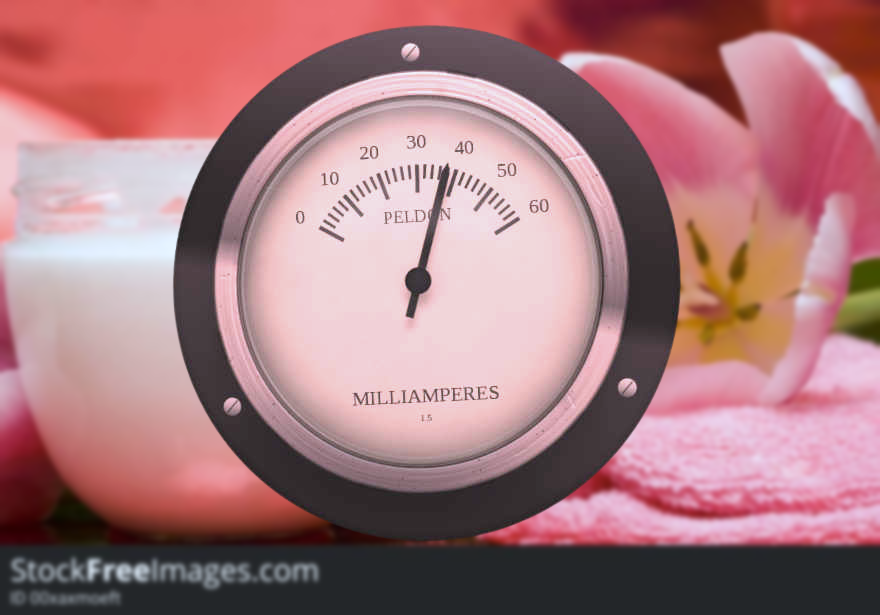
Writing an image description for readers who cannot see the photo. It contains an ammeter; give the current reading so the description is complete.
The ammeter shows 38 mA
